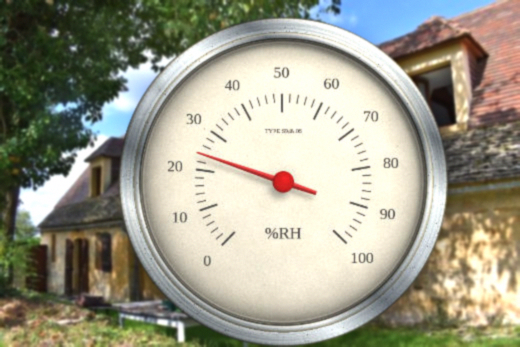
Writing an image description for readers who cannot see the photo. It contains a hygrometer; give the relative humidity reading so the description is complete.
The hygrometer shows 24 %
